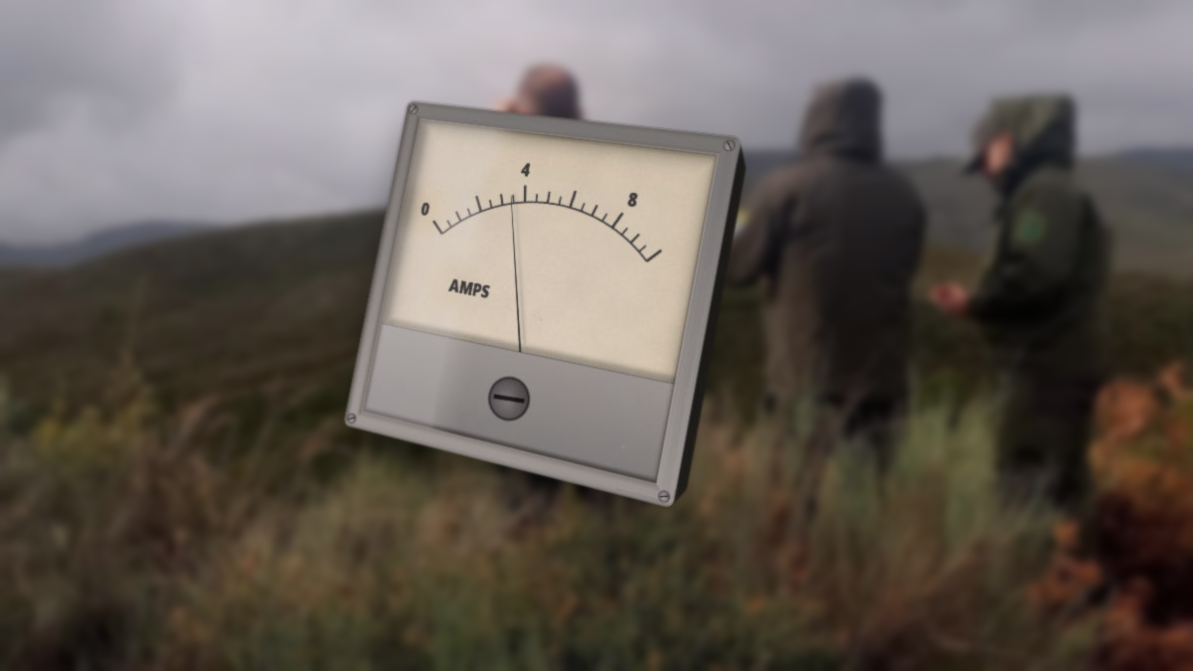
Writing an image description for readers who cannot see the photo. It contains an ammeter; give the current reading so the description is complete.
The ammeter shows 3.5 A
